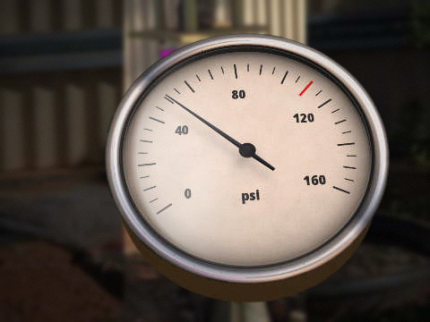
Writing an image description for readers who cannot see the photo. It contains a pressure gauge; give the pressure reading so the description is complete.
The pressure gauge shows 50 psi
